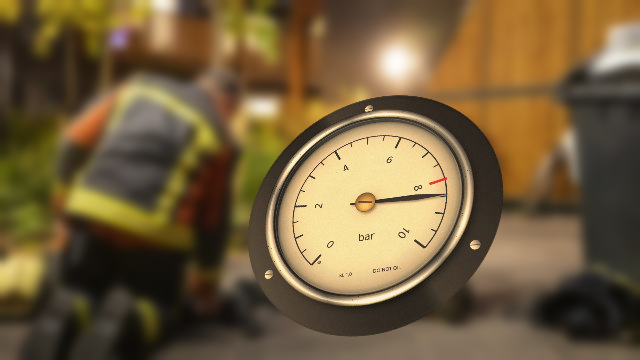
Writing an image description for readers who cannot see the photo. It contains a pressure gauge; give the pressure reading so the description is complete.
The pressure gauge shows 8.5 bar
